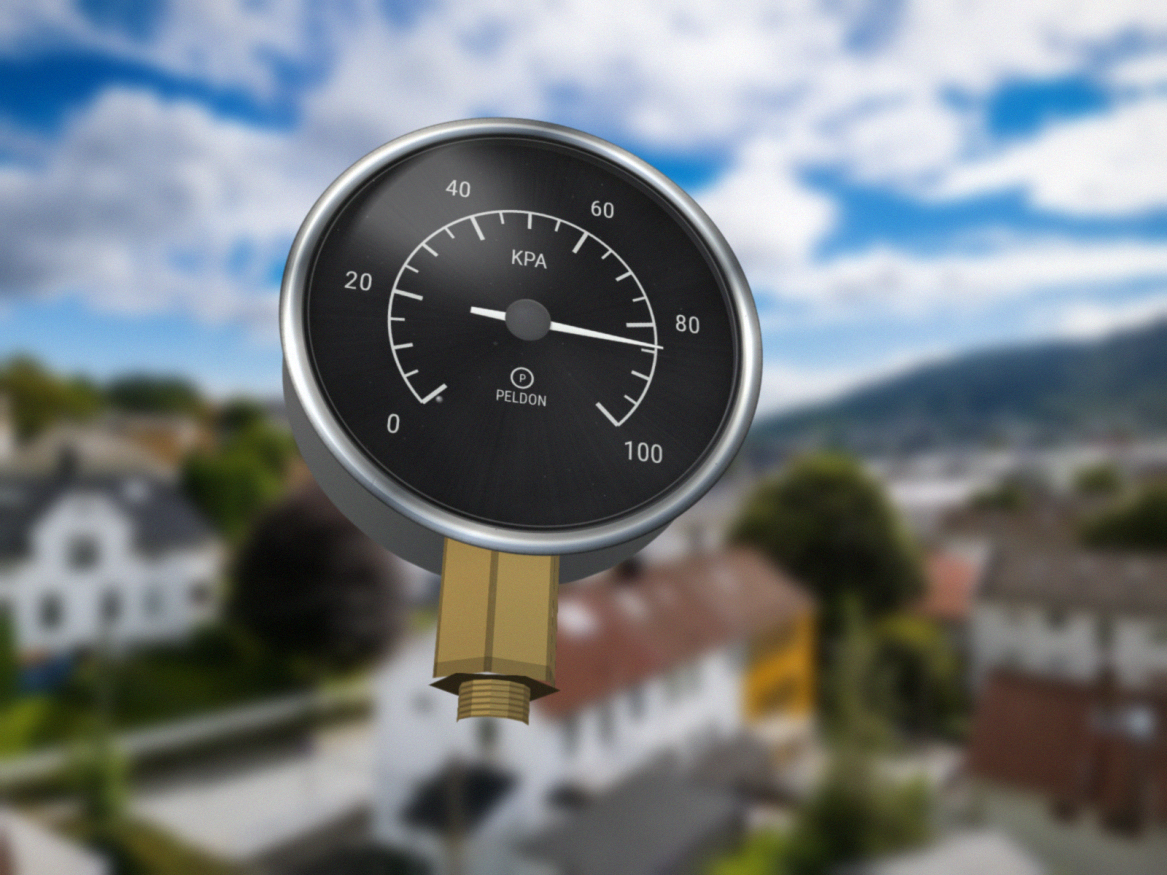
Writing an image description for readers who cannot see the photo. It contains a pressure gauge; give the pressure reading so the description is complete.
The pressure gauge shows 85 kPa
